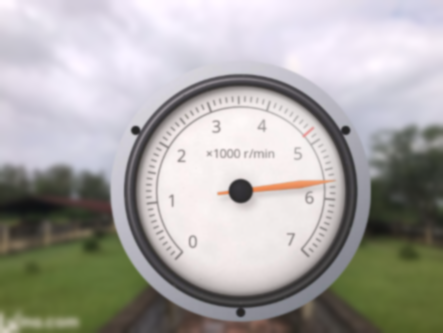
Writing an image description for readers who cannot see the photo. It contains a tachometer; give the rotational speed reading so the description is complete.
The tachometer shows 5700 rpm
